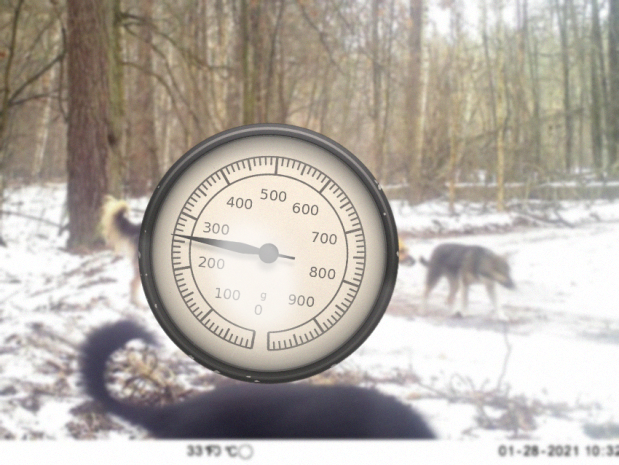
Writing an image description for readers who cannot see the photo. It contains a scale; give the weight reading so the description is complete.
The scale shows 260 g
